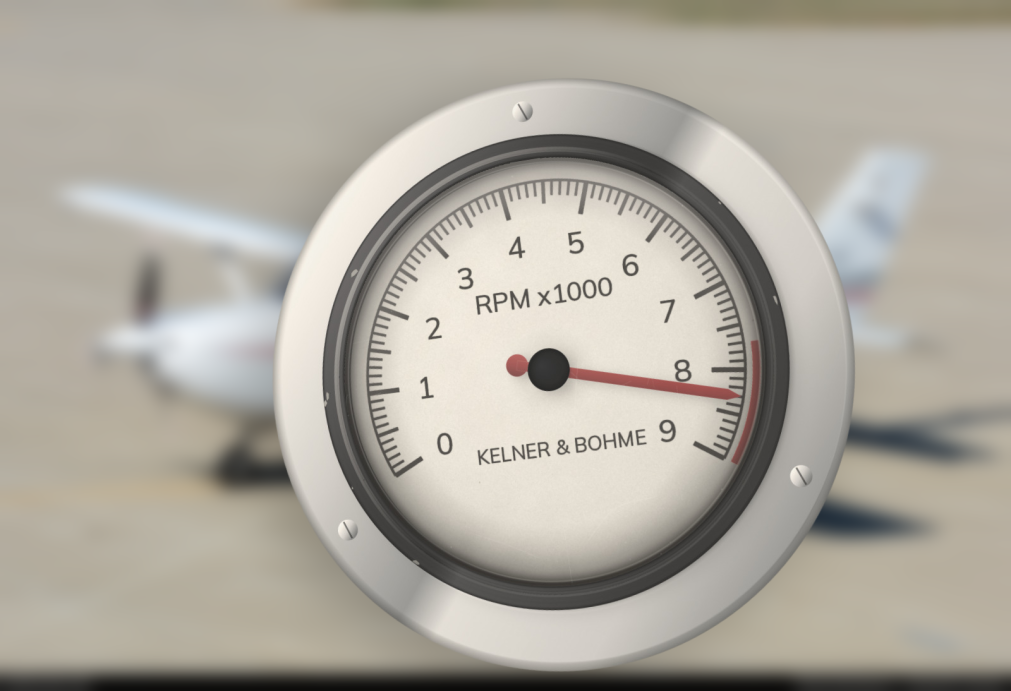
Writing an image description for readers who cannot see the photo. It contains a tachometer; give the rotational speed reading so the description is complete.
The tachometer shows 8300 rpm
